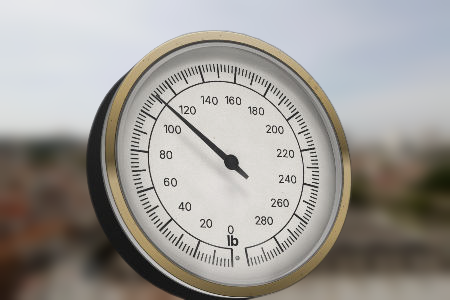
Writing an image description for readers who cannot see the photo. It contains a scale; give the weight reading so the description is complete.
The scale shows 110 lb
